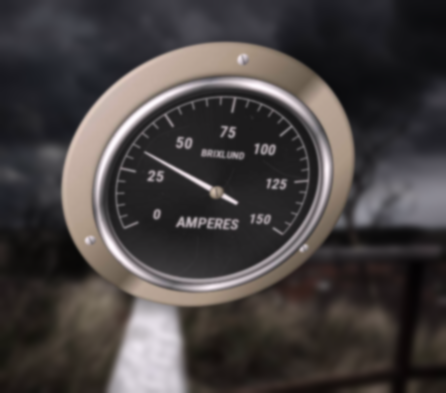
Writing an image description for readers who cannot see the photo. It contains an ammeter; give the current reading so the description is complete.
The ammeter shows 35 A
